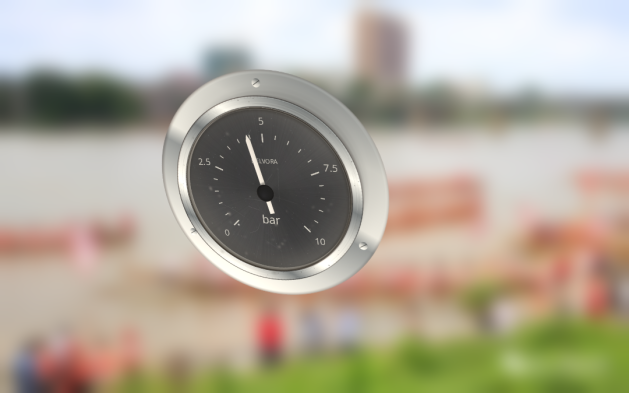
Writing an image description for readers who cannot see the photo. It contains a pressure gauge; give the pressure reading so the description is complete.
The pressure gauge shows 4.5 bar
